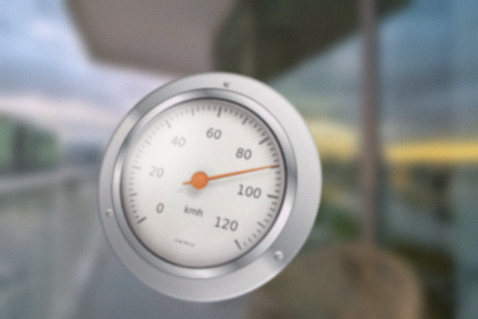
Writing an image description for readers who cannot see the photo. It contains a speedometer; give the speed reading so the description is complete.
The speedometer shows 90 km/h
